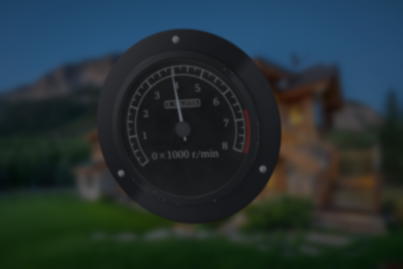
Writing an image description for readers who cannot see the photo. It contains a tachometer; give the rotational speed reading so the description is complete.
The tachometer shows 4000 rpm
